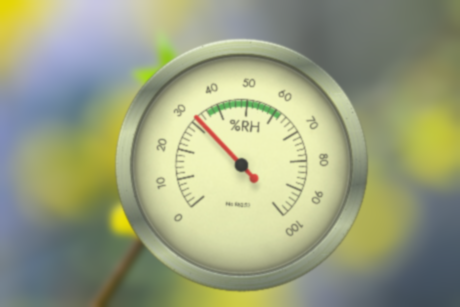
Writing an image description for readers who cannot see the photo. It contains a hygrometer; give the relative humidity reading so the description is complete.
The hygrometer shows 32 %
